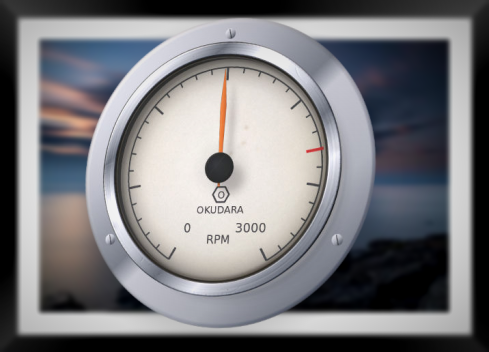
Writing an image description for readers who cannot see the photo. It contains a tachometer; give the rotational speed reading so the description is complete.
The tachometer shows 1500 rpm
